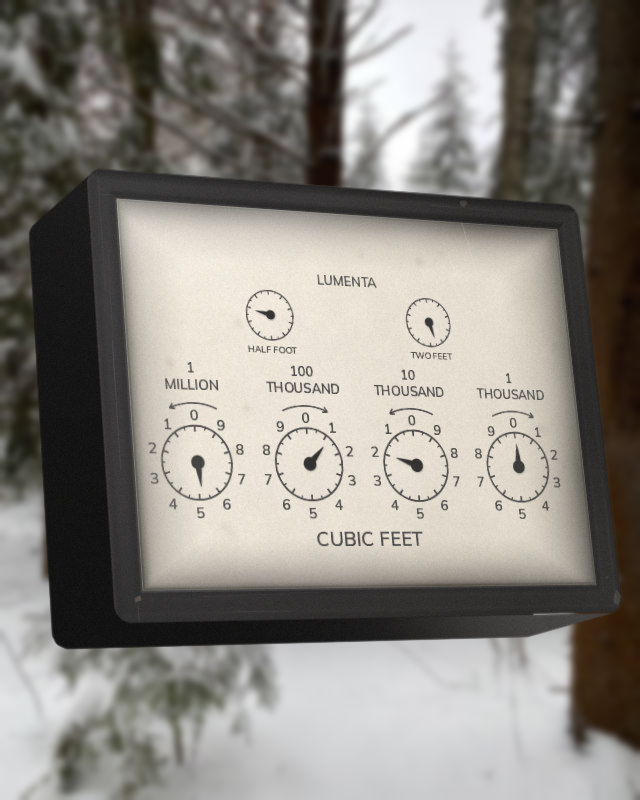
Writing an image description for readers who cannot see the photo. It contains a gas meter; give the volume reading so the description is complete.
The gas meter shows 512000 ft³
